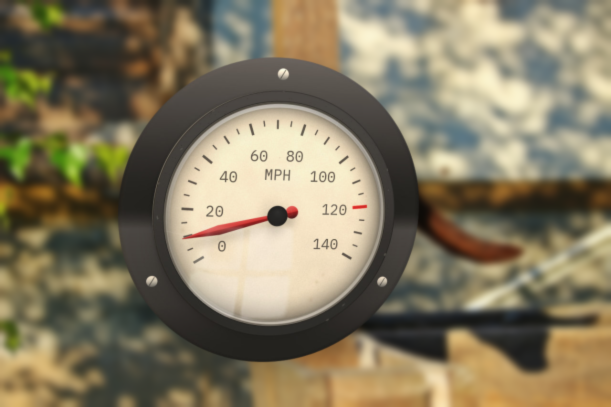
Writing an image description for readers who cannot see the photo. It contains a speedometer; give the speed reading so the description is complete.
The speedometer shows 10 mph
